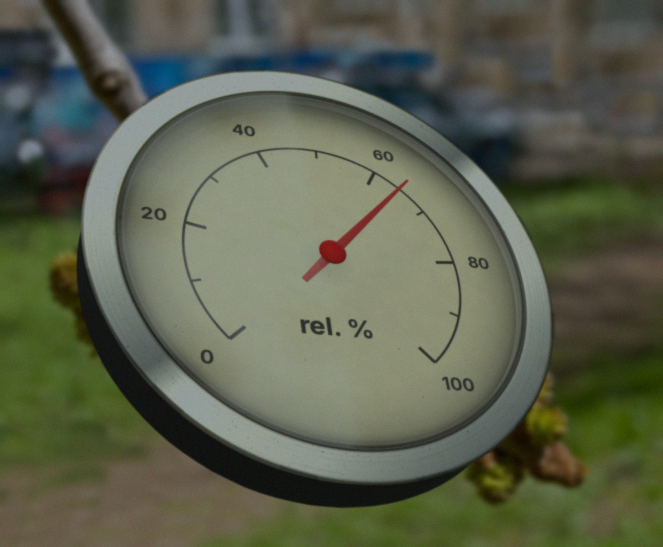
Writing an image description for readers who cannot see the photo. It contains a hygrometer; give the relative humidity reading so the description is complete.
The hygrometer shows 65 %
